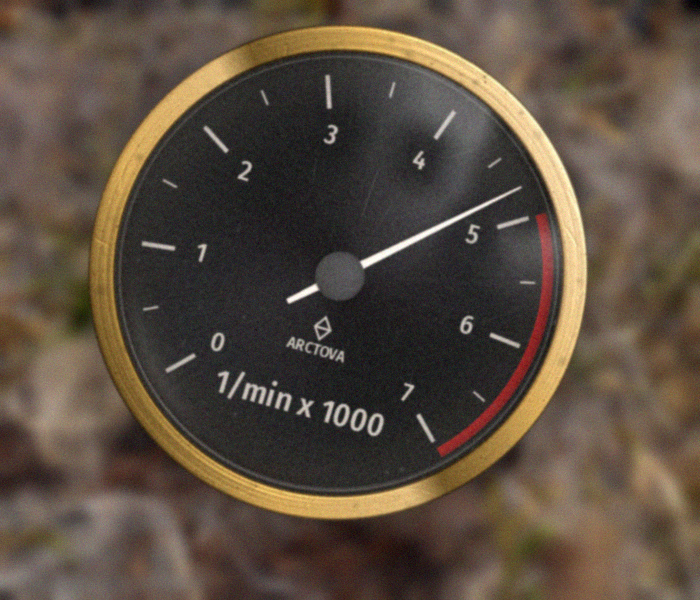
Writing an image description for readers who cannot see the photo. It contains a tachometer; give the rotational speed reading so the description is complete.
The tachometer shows 4750 rpm
